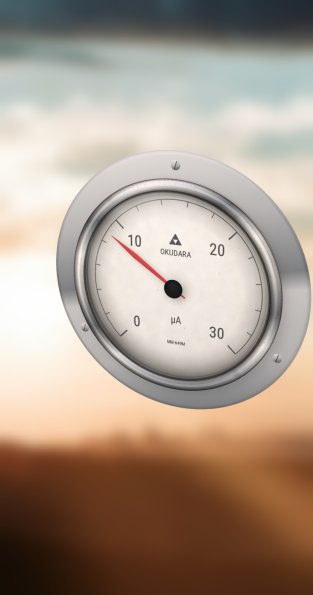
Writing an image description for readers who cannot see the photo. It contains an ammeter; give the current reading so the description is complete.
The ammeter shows 9 µA
